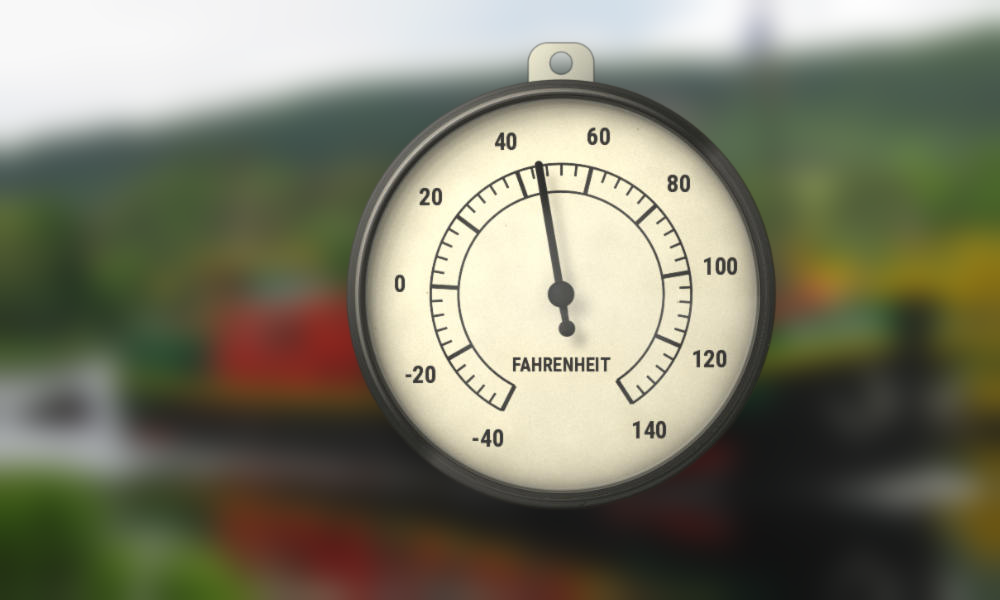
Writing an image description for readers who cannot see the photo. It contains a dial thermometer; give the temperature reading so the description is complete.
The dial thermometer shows 46 °F
